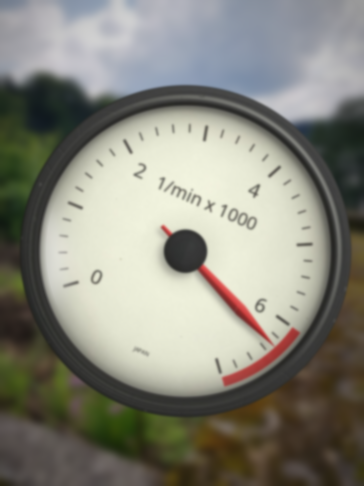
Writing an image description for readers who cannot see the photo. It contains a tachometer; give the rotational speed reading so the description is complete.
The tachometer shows 6300 rpm
